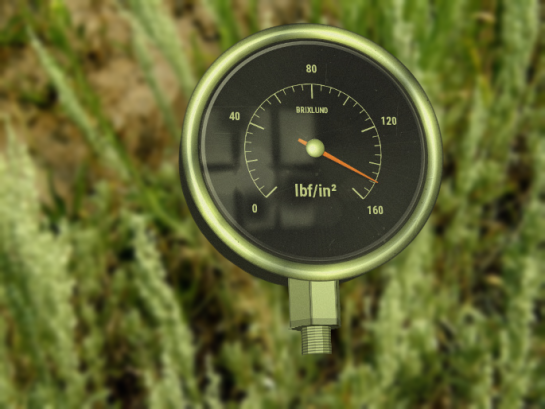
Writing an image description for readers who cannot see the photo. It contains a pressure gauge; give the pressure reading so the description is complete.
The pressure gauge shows 150 psi
